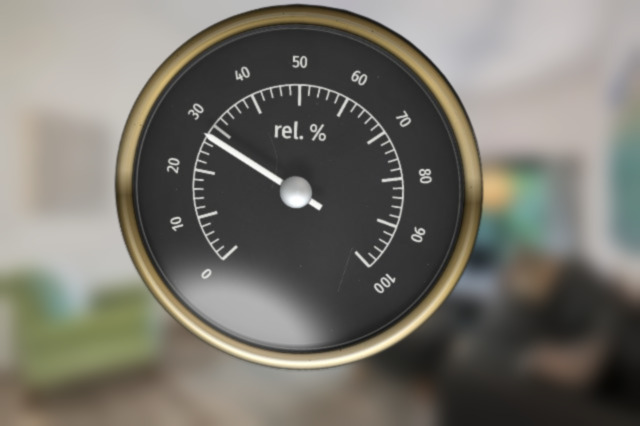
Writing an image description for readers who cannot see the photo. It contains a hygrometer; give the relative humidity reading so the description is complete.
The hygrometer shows 28 %
